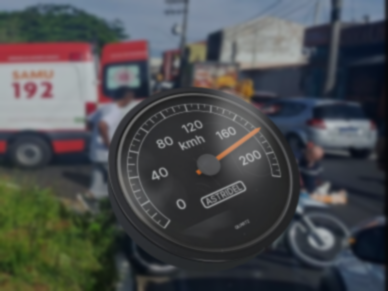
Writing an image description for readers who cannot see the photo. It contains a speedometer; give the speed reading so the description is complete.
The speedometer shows 180 km/h
